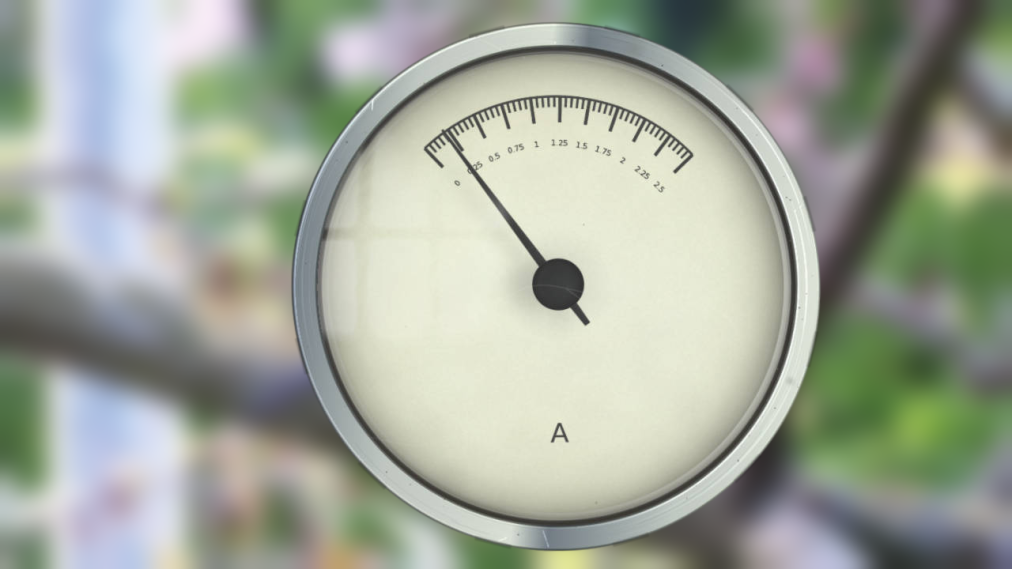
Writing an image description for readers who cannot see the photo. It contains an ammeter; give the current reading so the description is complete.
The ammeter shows 0.2 A
